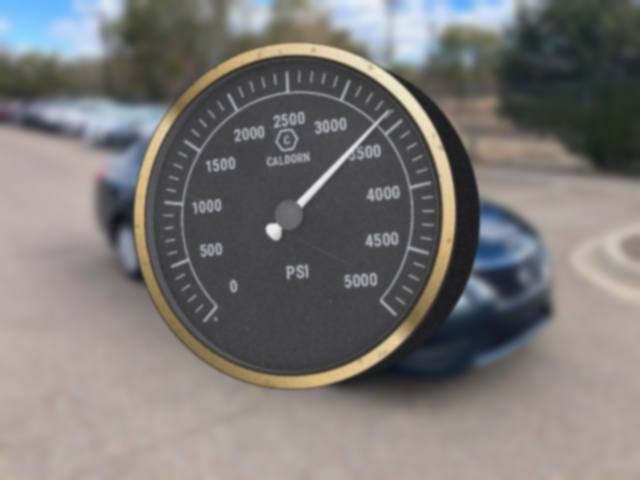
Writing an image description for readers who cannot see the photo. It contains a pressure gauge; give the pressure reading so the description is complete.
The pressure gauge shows 3400 psi
